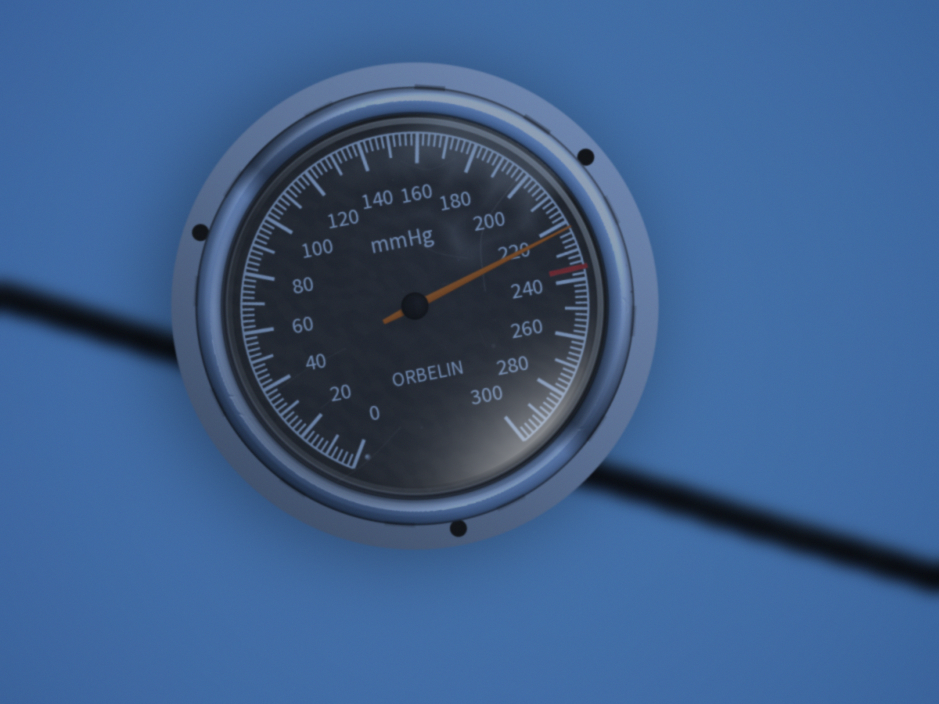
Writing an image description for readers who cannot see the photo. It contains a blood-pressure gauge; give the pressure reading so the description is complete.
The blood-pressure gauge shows 222 mmHg
